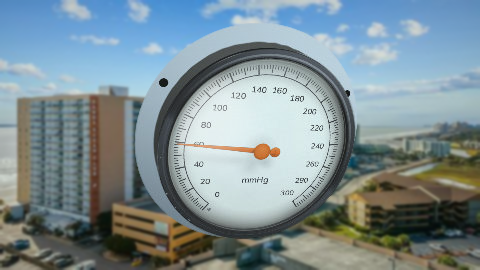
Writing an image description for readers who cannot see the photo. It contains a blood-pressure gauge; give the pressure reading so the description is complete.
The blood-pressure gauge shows 60 mmHg
